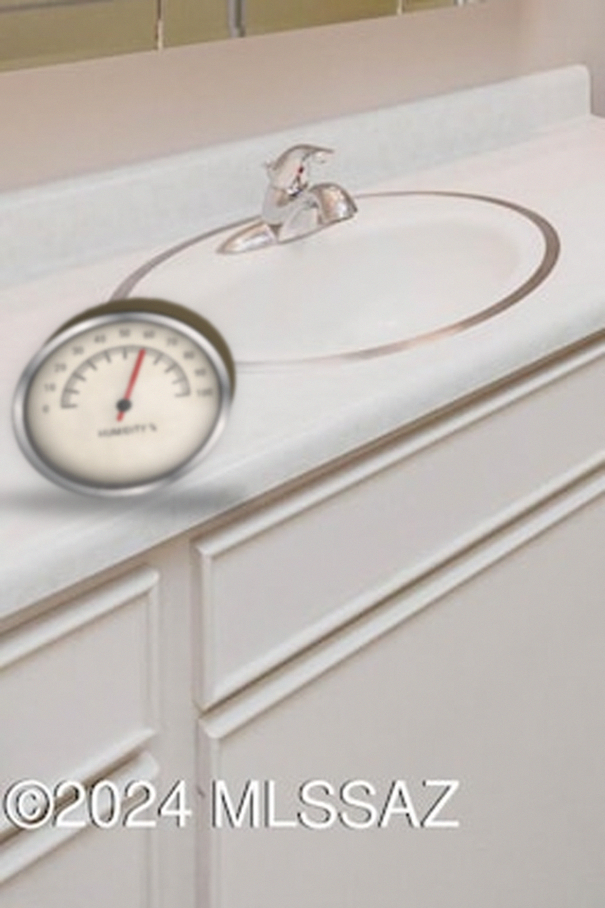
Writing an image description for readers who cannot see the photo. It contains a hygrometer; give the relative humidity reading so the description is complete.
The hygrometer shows 60 %
